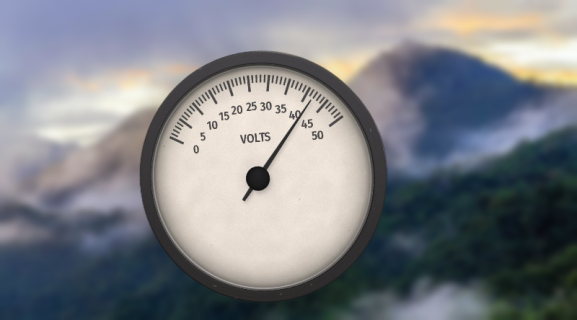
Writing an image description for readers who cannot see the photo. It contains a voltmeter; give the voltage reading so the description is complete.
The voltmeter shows 42 V
